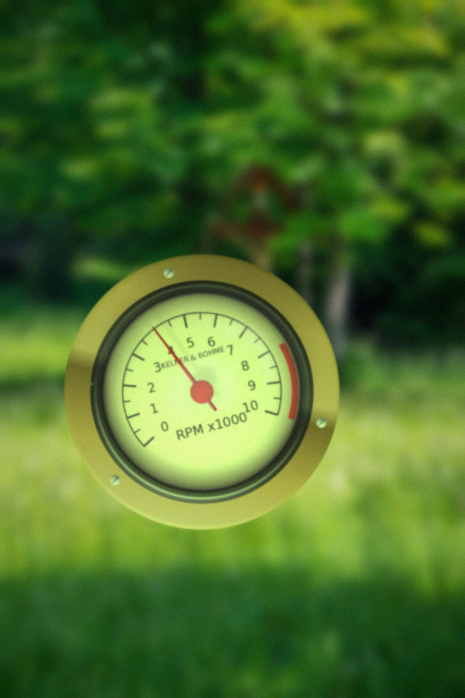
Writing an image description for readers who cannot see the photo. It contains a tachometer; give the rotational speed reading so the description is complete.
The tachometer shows 4000 rpm
